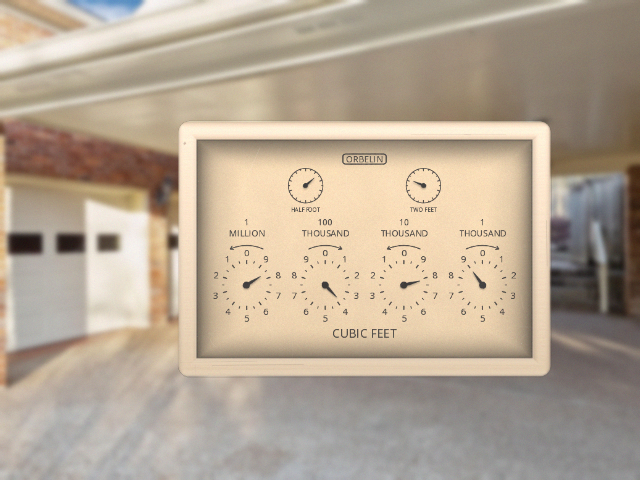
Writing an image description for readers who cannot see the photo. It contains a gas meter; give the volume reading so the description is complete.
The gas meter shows 837900 ft³
